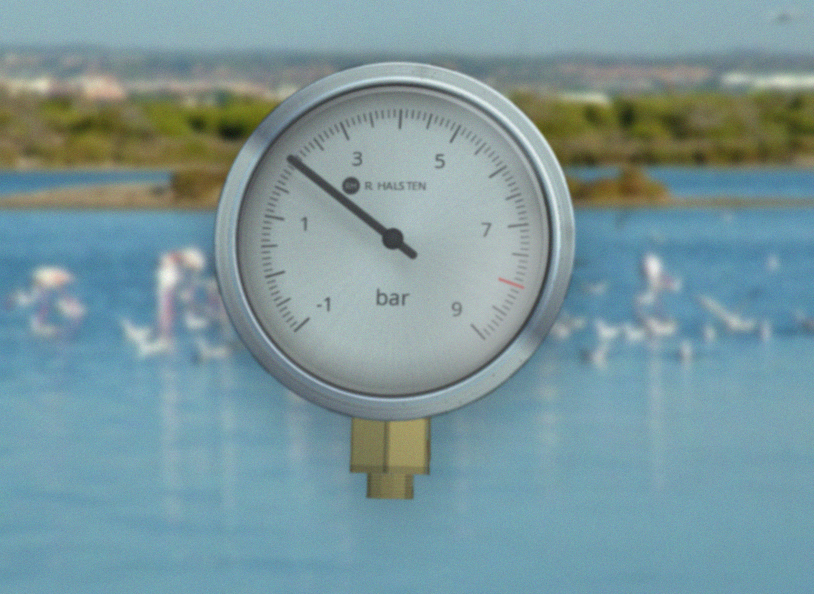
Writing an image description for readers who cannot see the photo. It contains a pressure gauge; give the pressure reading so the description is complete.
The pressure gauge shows 2 bar
